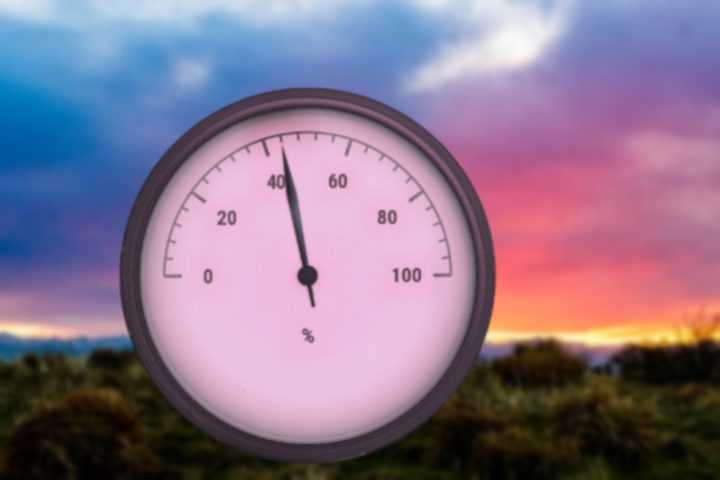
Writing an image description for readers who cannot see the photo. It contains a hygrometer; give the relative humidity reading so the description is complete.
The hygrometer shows 44 %
